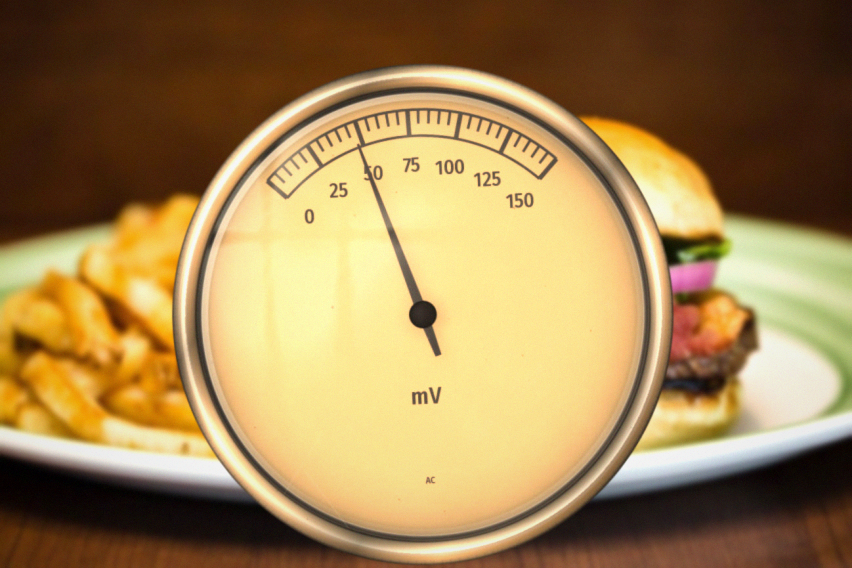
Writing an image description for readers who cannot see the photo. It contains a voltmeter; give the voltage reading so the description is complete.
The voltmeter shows 47.5 mV
